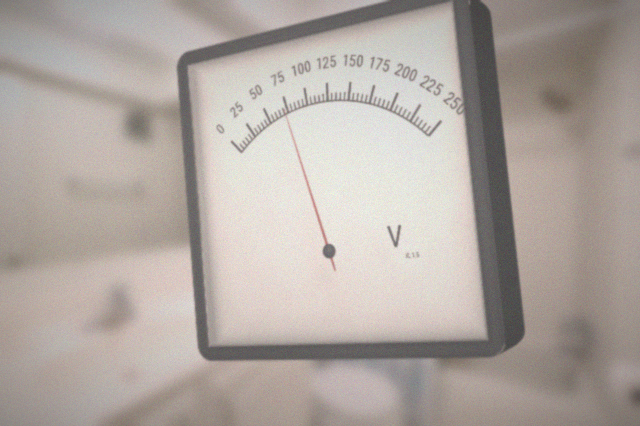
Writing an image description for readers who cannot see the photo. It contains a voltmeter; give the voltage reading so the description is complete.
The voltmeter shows 75 V
